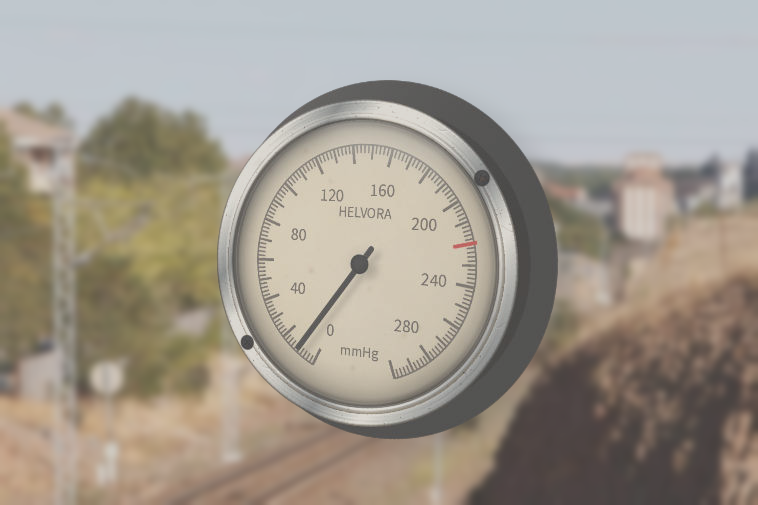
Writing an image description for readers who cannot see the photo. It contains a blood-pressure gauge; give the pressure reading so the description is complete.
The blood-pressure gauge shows 10 mmHg
